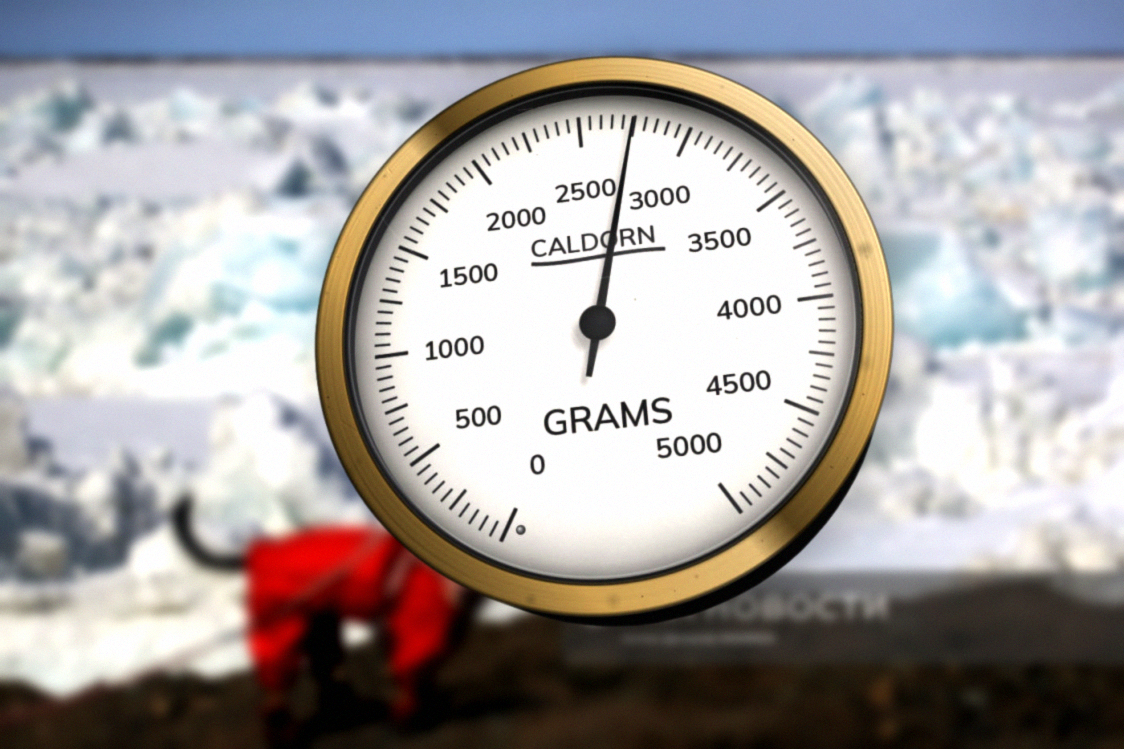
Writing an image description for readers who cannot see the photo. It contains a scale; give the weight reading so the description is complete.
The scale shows 2750 g
